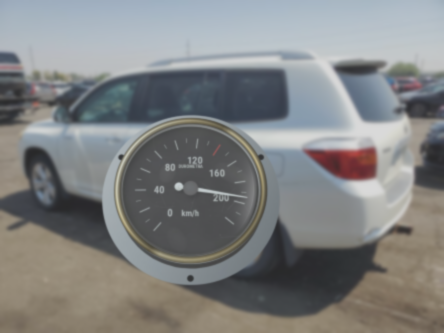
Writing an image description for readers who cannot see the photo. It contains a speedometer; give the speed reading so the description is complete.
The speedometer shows 195 km/h
